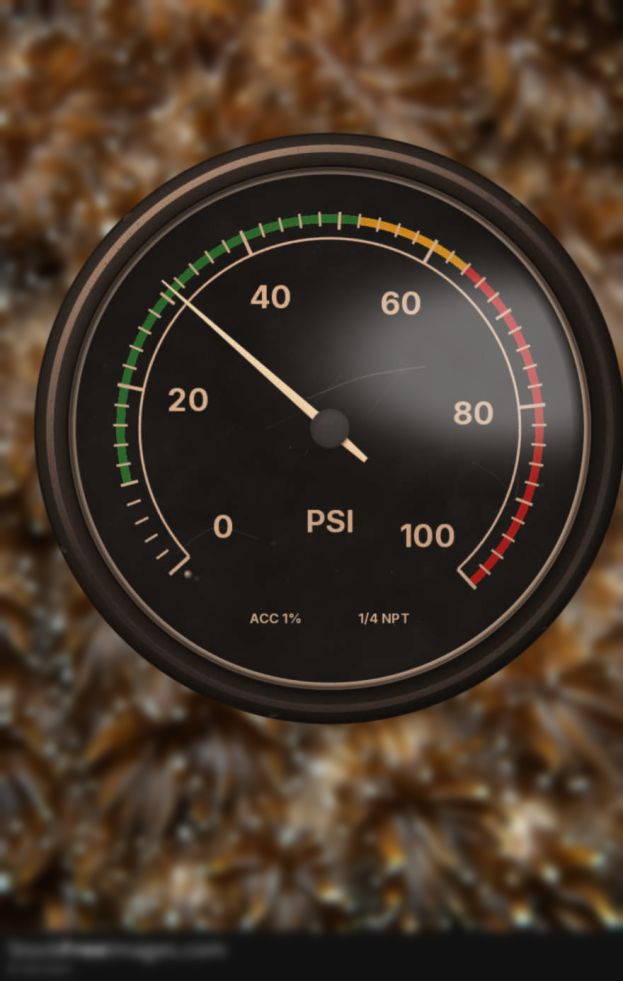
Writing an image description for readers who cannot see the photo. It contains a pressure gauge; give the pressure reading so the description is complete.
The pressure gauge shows 31 psi
